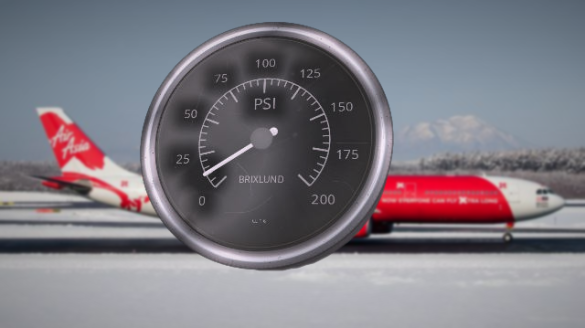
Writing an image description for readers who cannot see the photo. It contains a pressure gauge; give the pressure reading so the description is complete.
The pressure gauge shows 10 psi
